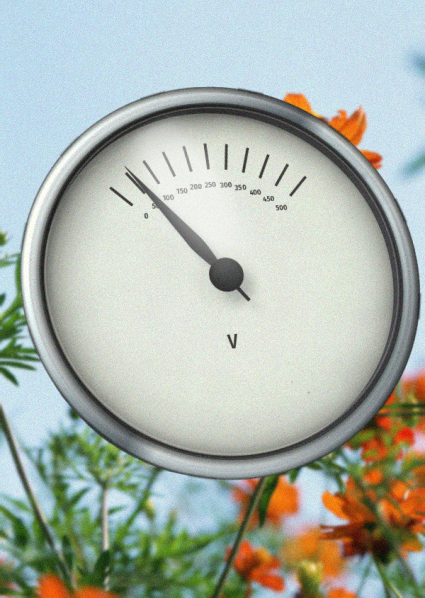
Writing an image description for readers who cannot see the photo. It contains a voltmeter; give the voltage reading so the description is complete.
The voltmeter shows 50 V
